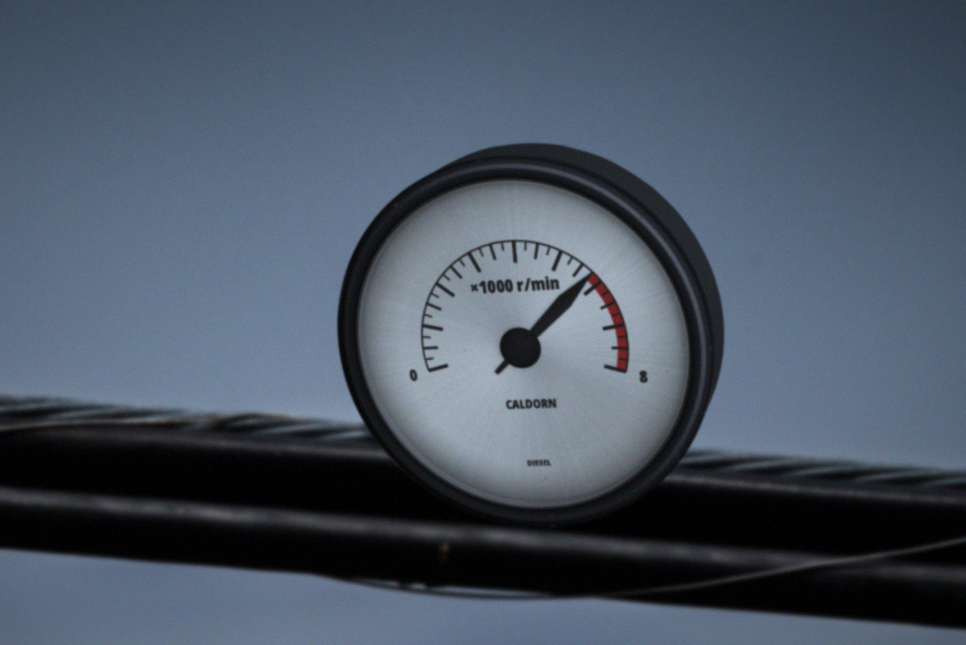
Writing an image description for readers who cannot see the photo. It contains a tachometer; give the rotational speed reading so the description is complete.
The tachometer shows 5750 rpm
